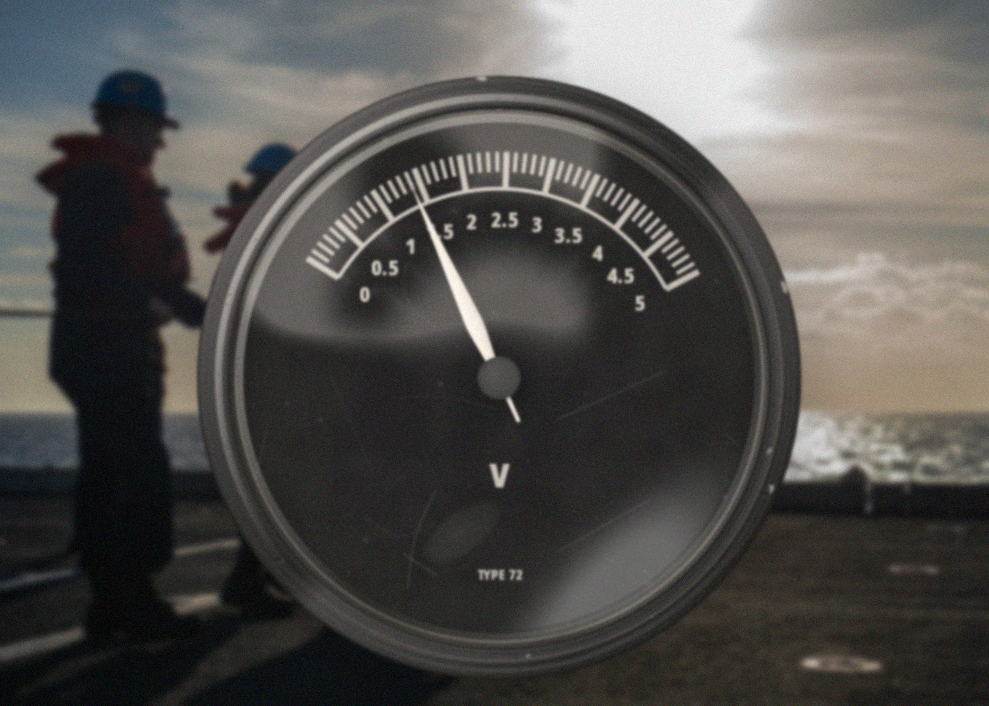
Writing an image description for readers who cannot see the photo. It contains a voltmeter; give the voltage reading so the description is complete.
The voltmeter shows 1.4 V
